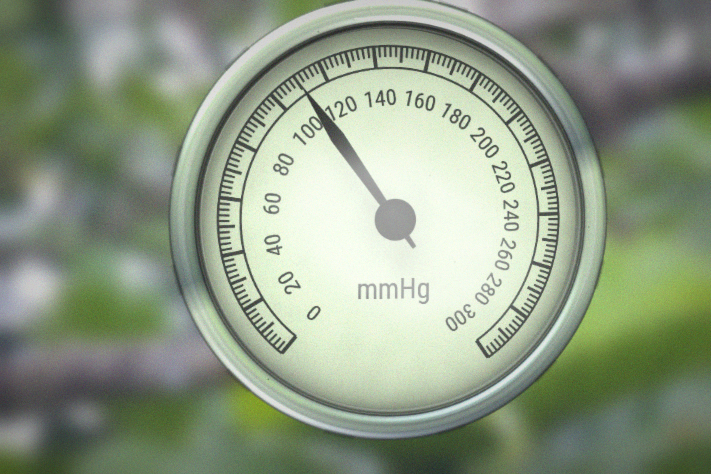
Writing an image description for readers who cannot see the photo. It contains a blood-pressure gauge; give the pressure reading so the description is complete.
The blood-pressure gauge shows 110 mmHg
